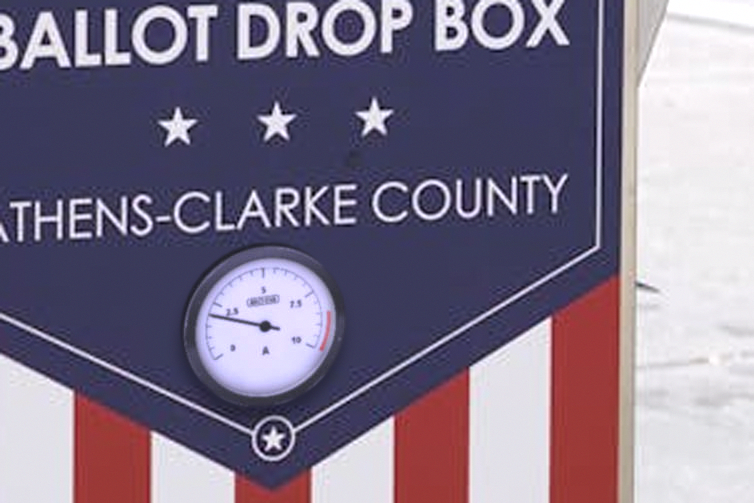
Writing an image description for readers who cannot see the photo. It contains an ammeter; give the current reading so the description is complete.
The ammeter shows 2 A
